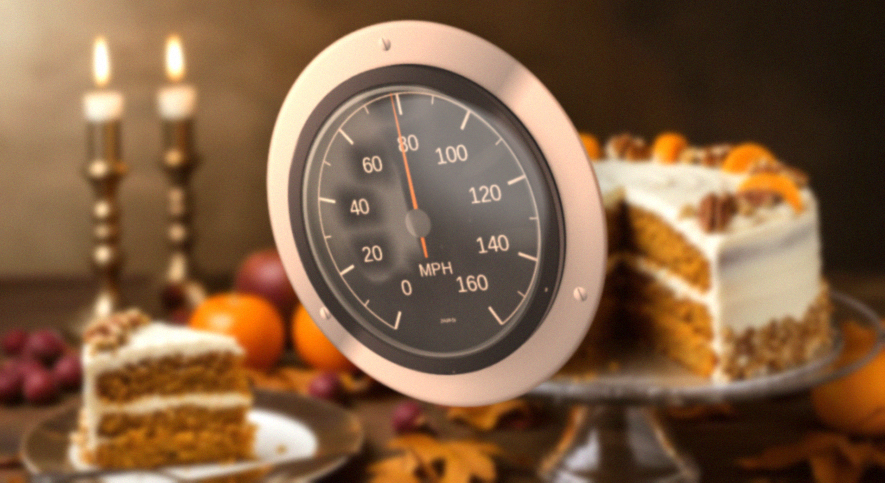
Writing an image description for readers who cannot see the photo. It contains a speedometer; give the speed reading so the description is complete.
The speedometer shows 80 mph
